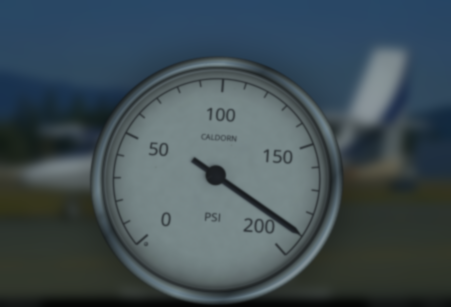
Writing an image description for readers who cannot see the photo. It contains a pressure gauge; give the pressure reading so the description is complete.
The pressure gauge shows 190 psi
